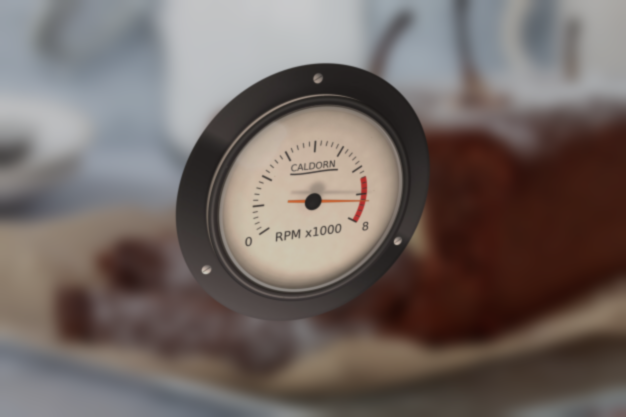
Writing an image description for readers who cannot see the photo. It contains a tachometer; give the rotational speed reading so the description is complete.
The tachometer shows 7200 rpm
